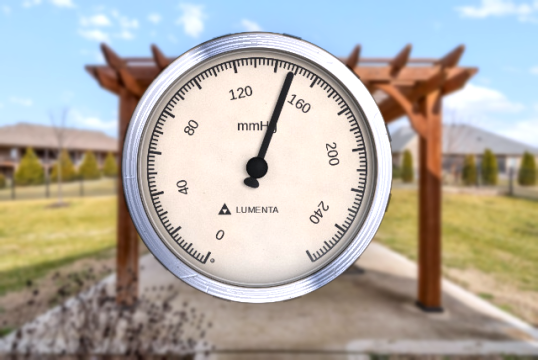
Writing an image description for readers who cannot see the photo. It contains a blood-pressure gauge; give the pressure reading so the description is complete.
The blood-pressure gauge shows 148 mmHg
